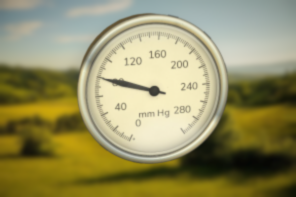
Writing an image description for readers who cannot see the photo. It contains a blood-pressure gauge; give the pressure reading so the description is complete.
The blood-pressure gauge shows 80 mmHg
